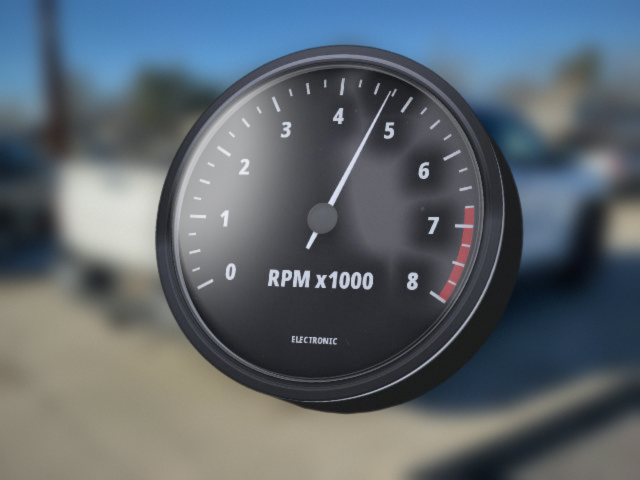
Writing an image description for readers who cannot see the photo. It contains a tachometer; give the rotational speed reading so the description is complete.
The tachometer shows 4750 rpm
